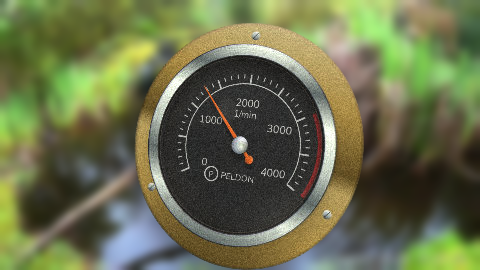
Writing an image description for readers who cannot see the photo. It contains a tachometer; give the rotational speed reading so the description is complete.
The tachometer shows 1300 rpm
